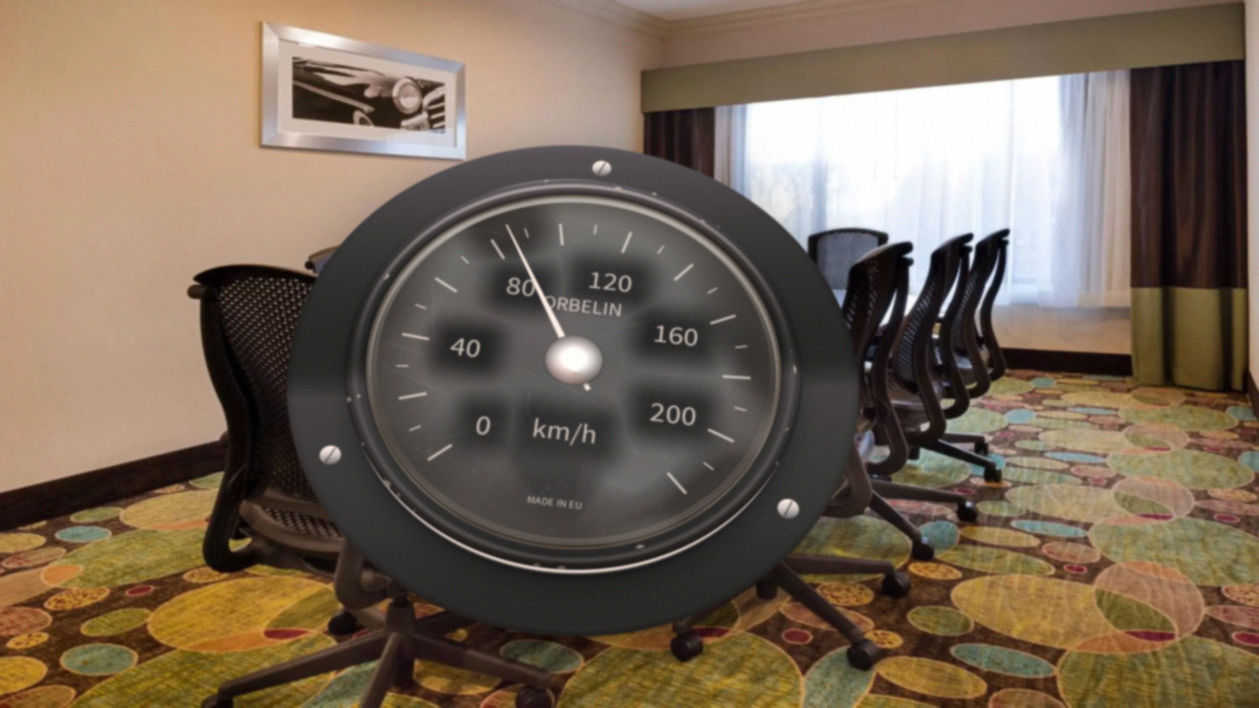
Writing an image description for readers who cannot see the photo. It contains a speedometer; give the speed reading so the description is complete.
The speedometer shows 85 km/h
